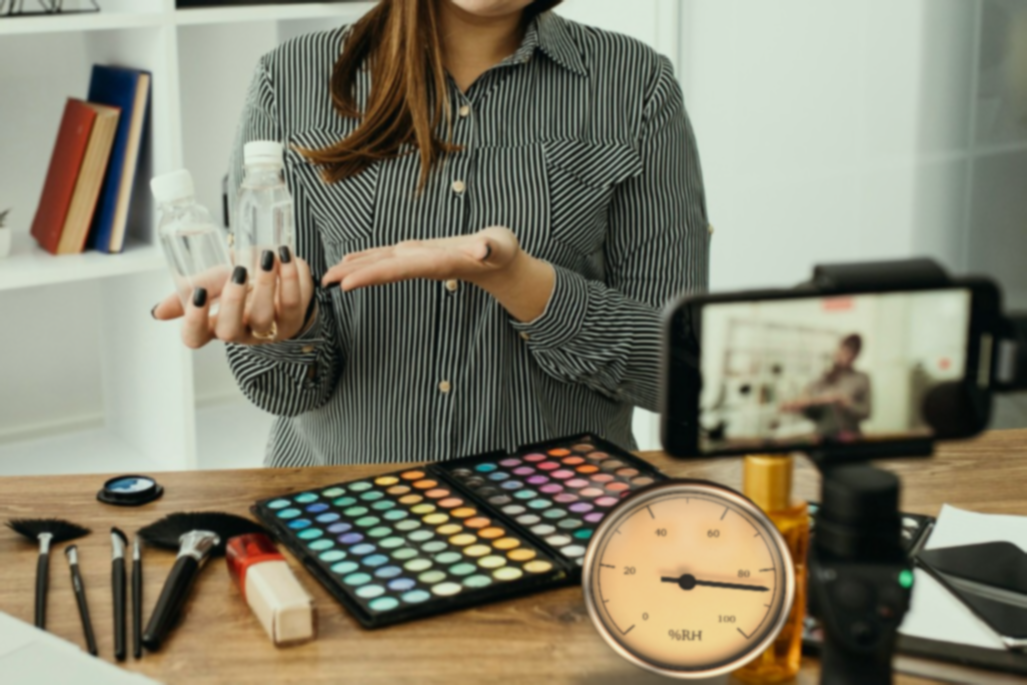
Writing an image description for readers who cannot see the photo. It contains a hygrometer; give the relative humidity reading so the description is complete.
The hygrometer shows 85 %
